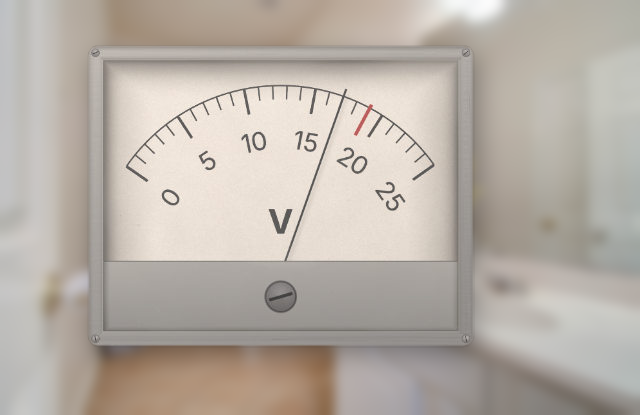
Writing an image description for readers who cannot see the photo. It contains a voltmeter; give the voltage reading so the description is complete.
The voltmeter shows 17 V
